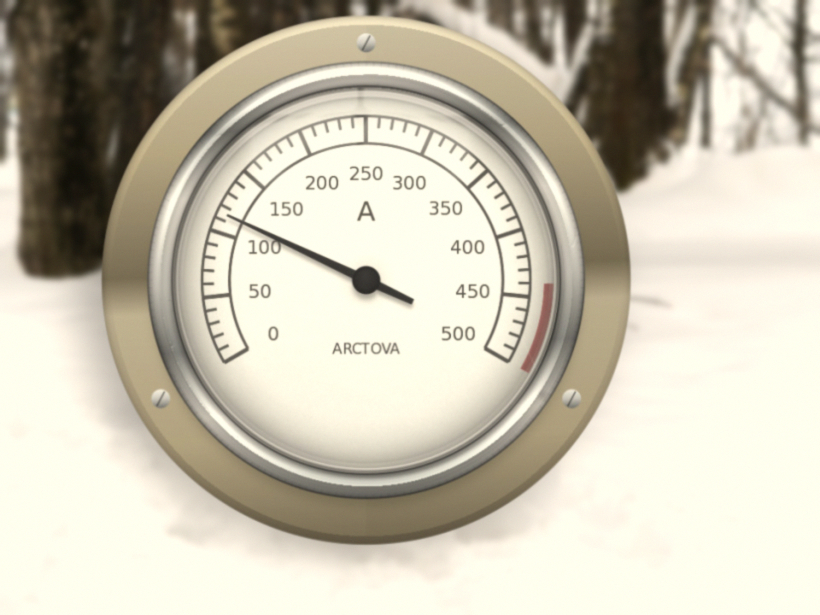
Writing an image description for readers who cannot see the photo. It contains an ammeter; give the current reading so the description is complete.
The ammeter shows 115 A
